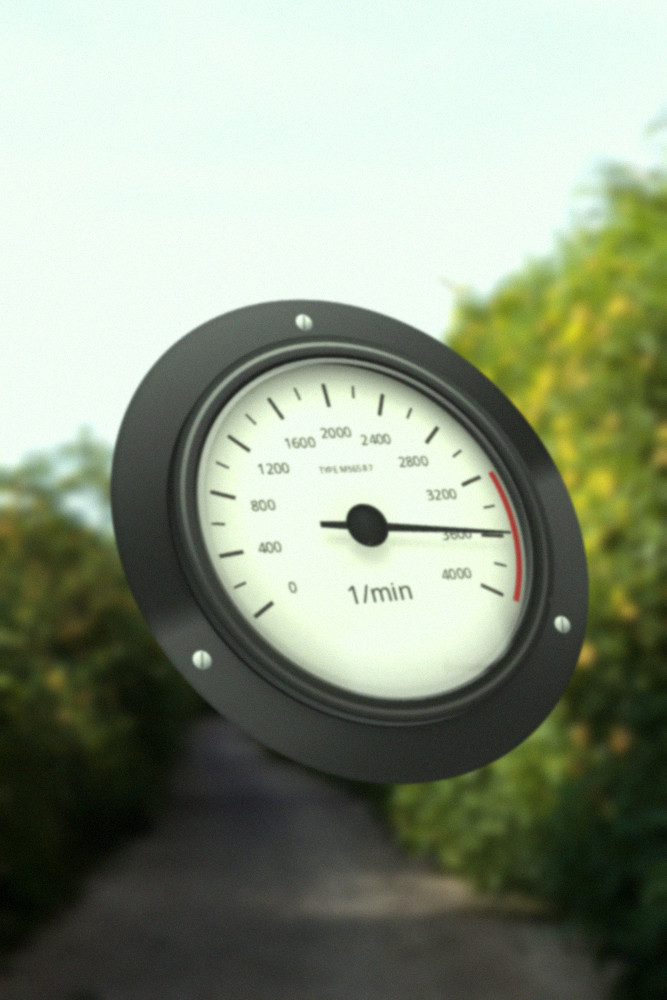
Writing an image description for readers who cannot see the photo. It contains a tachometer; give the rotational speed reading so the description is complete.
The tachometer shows 3600 rpm
